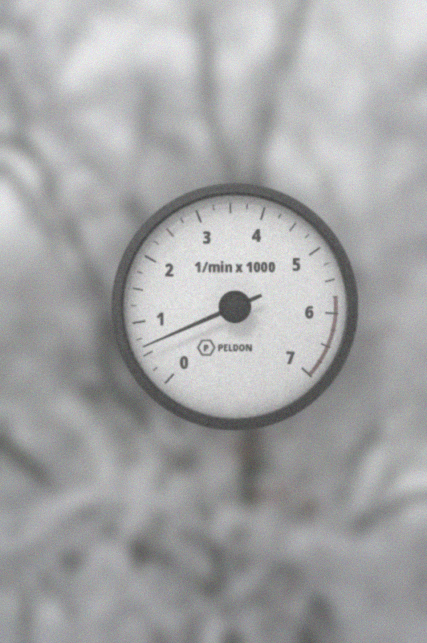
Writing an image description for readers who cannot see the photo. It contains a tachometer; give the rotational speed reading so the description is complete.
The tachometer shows 625 rpm
